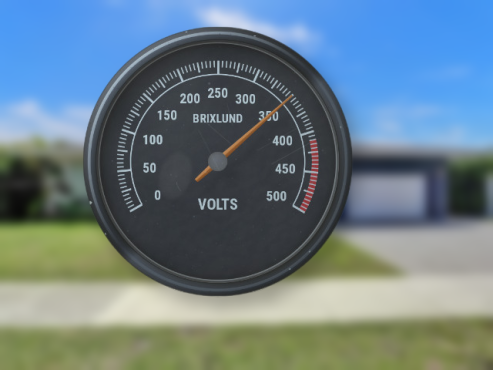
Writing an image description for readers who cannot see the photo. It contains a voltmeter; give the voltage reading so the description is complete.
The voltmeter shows 350 V
